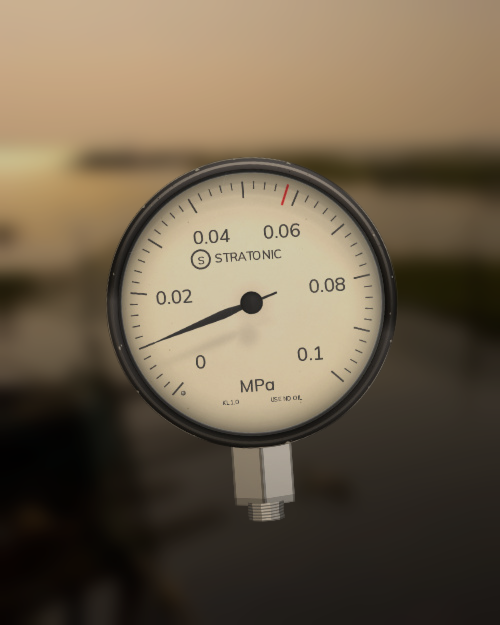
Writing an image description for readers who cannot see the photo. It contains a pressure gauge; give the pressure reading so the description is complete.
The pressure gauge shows 0.01 MPa
